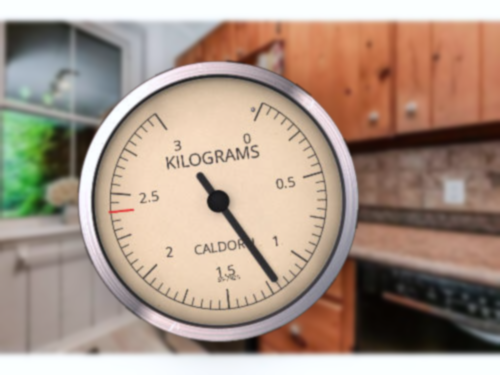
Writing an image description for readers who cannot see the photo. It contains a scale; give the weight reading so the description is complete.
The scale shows 1.2 kg
